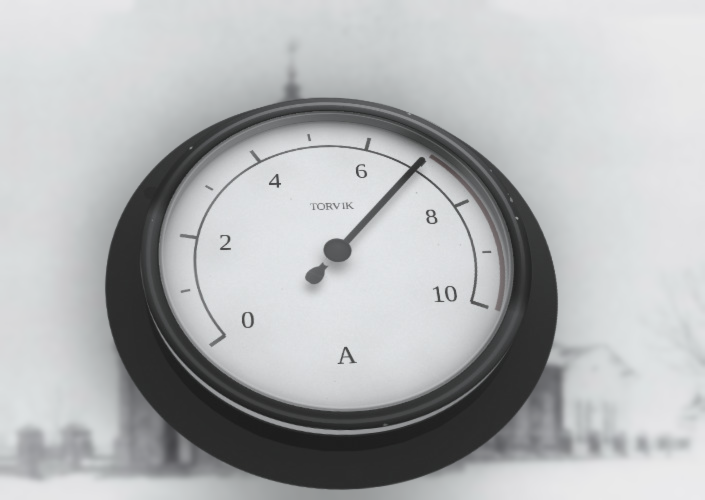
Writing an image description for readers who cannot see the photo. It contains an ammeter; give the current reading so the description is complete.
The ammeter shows 7 A
